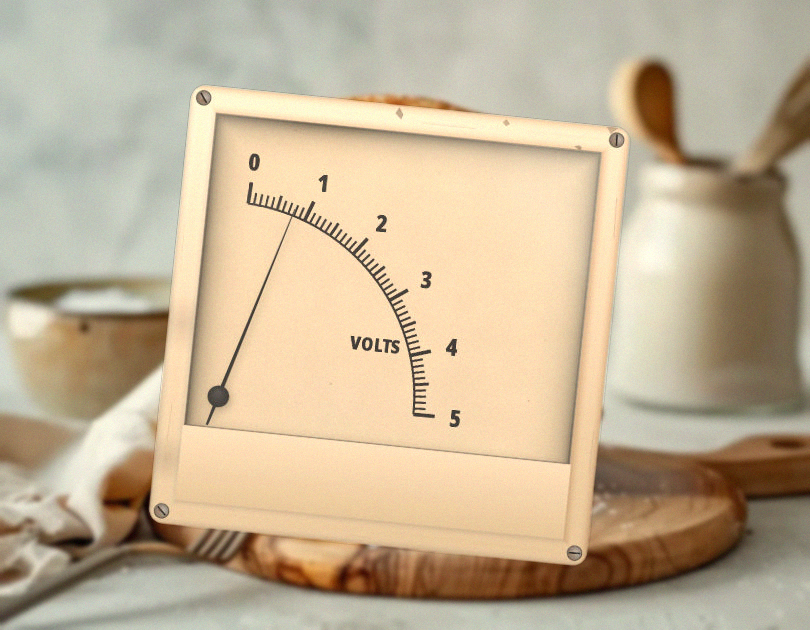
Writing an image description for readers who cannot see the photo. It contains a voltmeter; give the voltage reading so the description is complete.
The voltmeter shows 0.8 V
